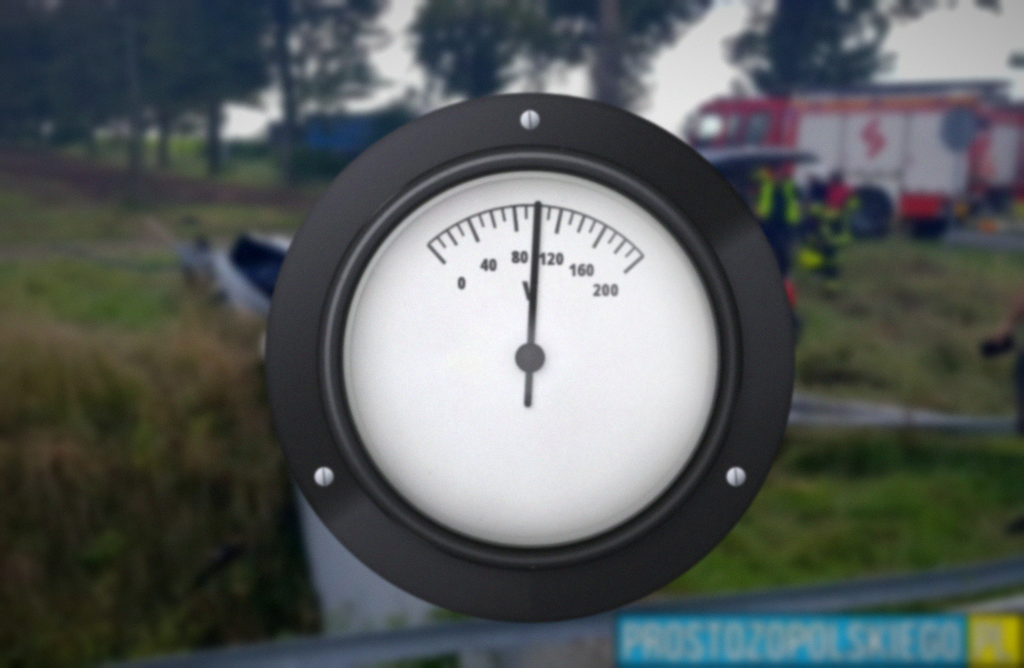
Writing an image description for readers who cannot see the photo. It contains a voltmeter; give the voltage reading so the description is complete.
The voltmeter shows 100 V
